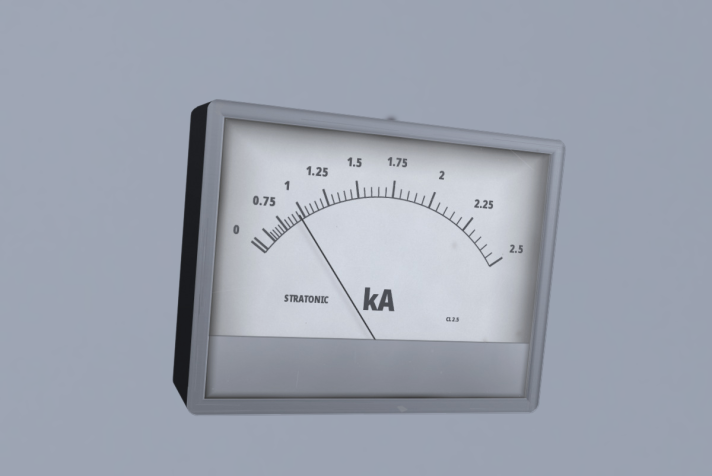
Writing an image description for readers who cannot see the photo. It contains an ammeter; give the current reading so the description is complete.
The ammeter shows 0.95 kA
